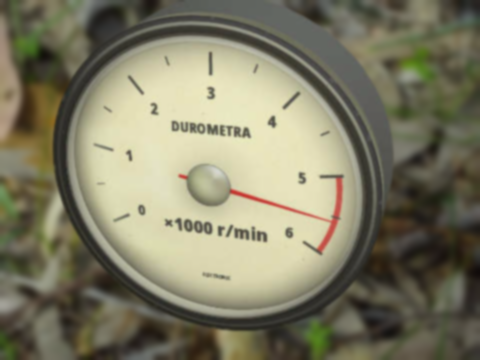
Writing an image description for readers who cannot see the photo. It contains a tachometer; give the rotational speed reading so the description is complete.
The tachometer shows 5500 rpm
